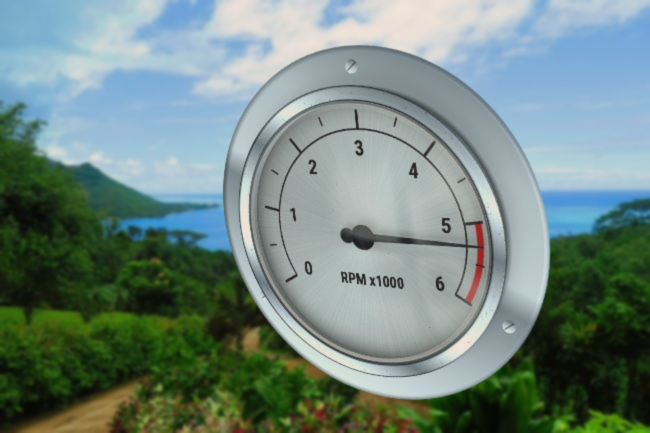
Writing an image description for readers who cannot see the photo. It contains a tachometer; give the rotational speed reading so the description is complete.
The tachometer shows 5250 rpm
